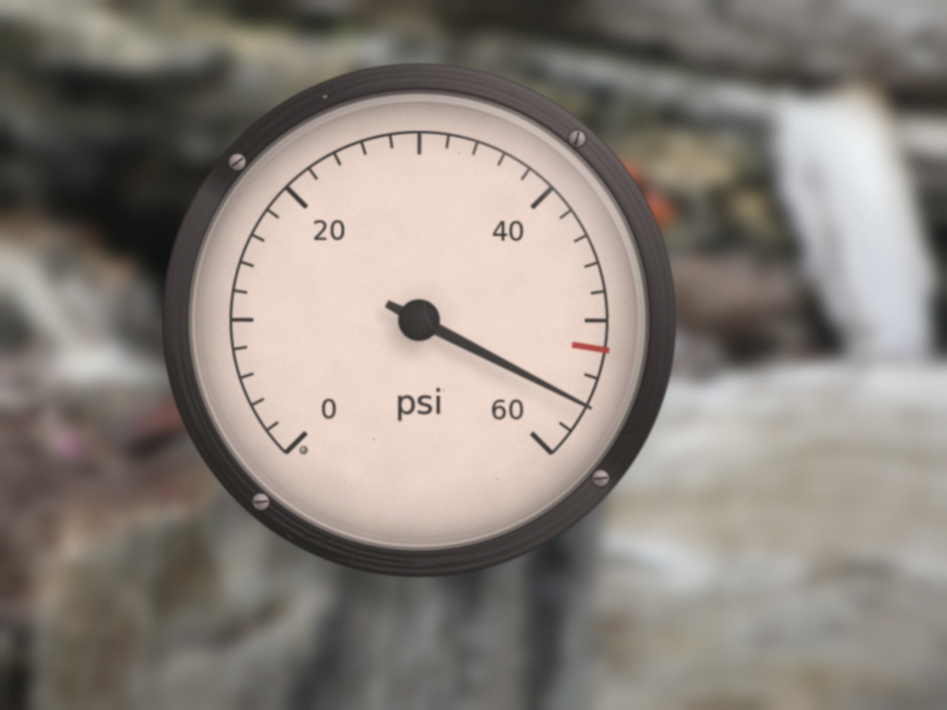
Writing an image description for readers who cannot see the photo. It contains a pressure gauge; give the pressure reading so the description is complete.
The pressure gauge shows 56 psi
